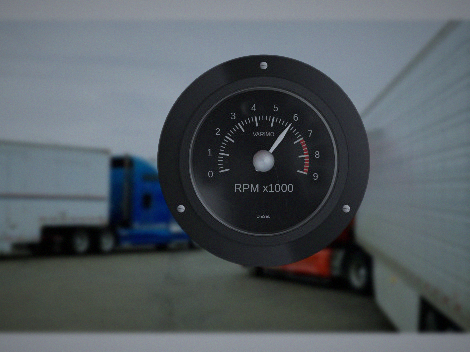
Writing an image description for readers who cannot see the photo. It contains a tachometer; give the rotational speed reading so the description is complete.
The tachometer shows 6000 rpm
